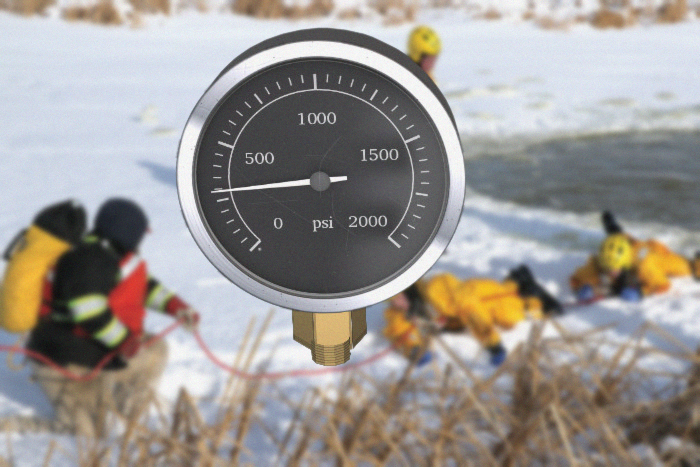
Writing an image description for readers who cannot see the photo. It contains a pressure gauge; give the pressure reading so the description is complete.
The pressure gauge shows 300 psi
